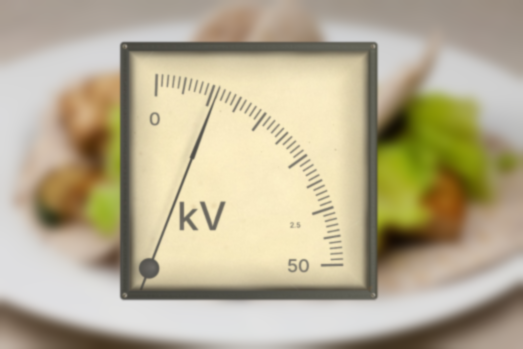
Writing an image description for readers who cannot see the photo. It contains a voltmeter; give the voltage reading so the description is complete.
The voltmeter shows 11 kV
